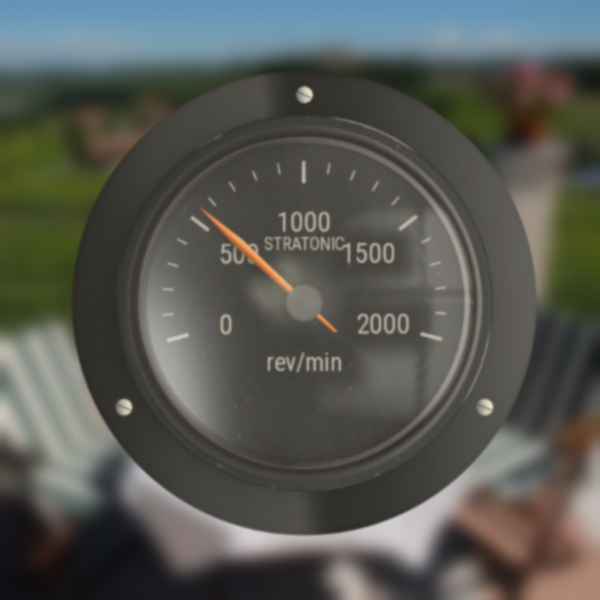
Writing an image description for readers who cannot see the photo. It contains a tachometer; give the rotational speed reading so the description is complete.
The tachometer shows 550 rpm
